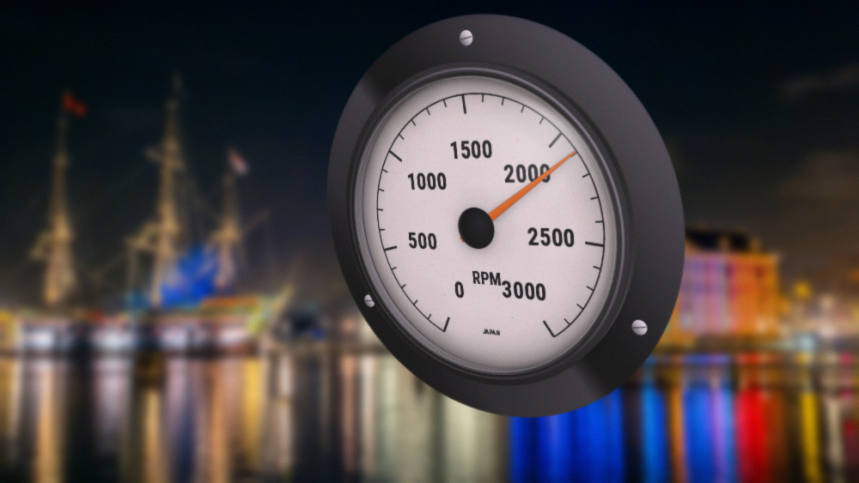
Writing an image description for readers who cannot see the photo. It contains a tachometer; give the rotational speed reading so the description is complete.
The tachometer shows 2100 rpm
